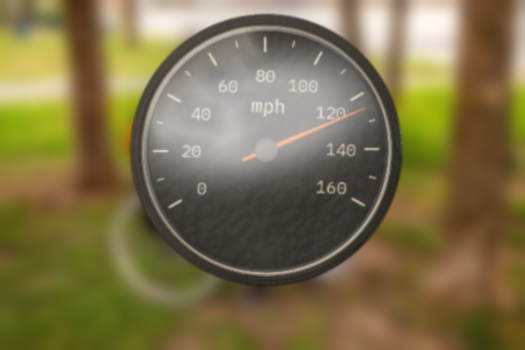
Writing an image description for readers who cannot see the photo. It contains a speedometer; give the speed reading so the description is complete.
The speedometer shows 125 mph
